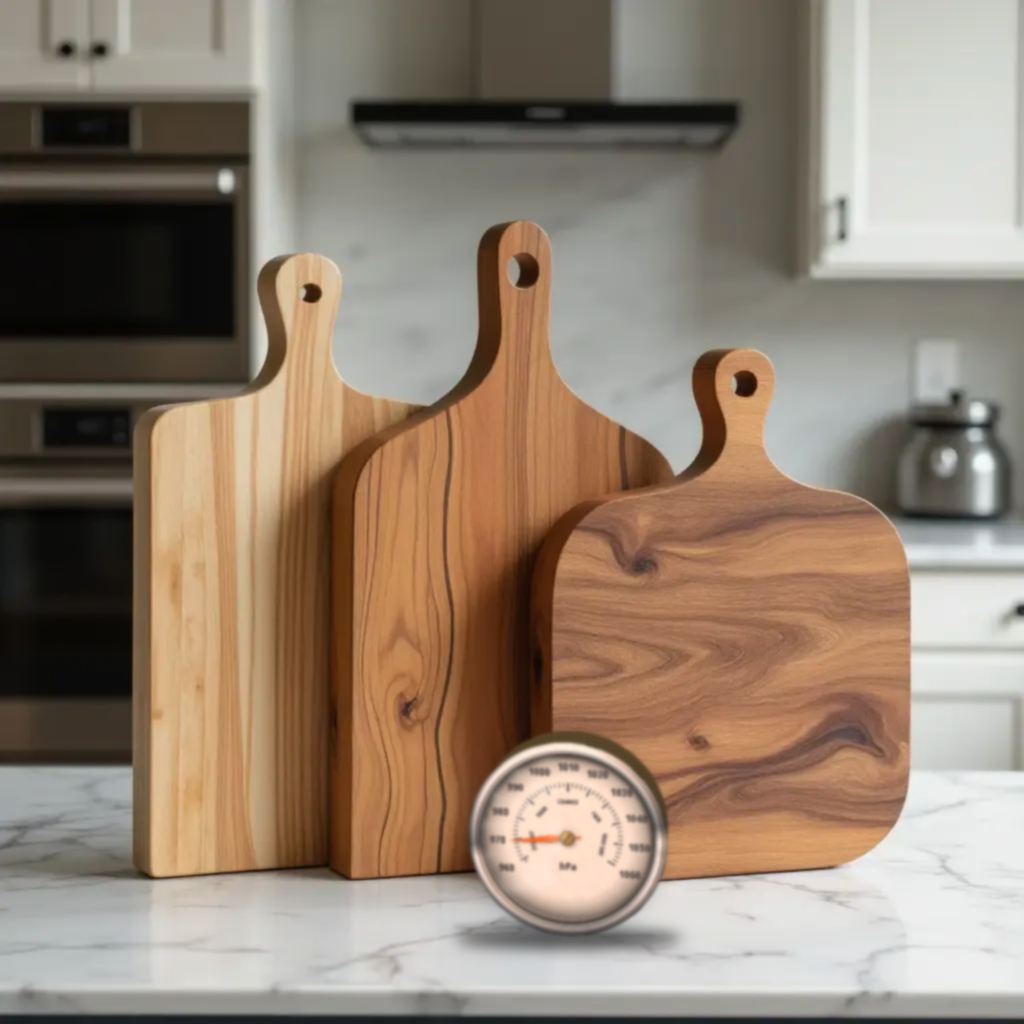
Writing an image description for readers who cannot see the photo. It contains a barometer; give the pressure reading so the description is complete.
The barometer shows 970 hPa
